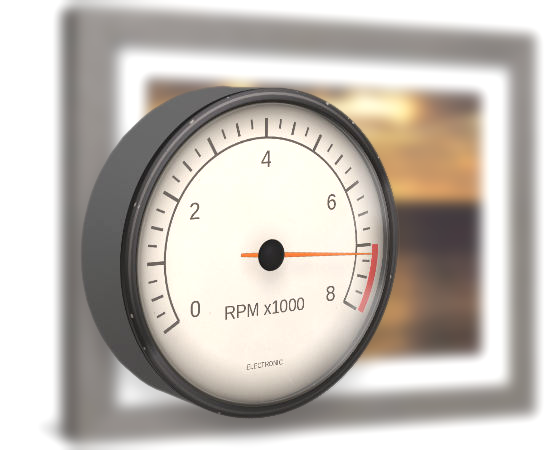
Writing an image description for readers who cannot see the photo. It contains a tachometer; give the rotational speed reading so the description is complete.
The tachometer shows 7125 rpm
